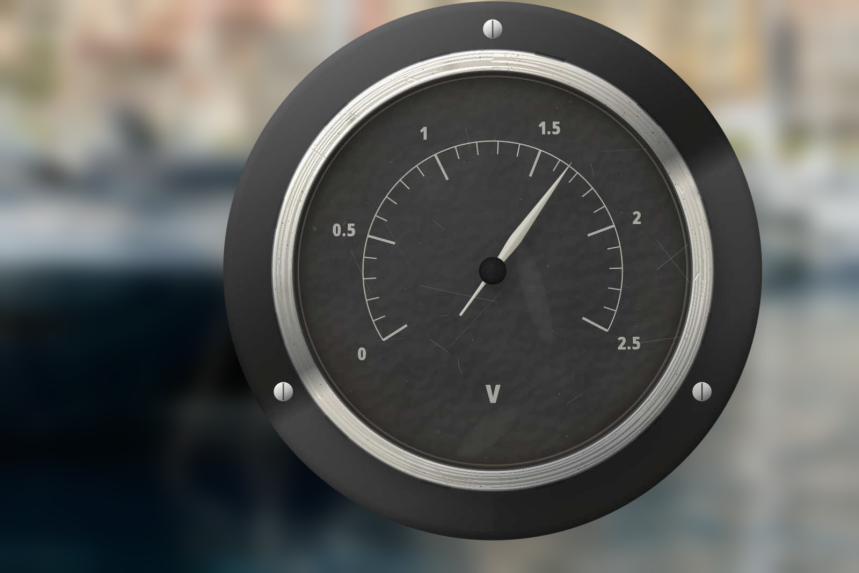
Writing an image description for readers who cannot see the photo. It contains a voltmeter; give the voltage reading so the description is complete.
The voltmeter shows 1.65 V
